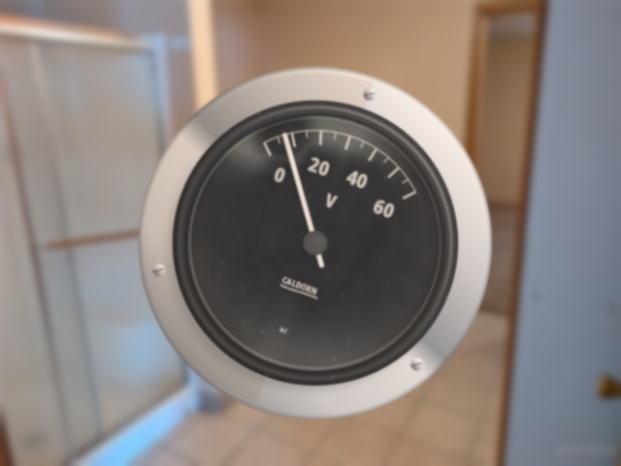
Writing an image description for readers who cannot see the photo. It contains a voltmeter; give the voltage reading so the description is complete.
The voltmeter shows 7.5 V
